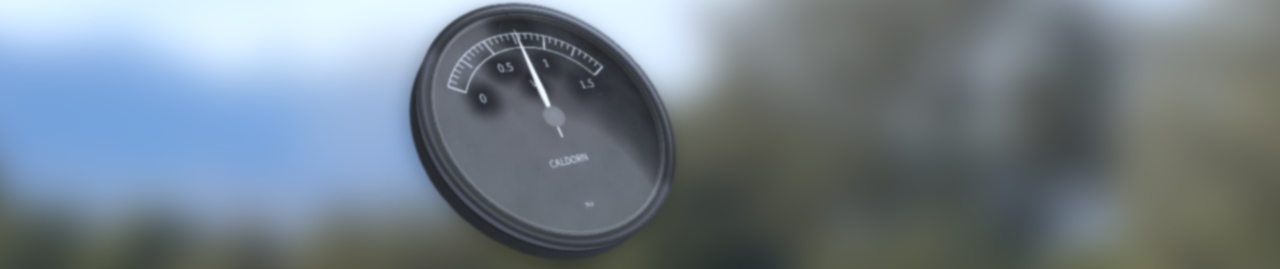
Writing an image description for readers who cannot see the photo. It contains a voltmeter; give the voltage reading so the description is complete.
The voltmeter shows 0.75 V
